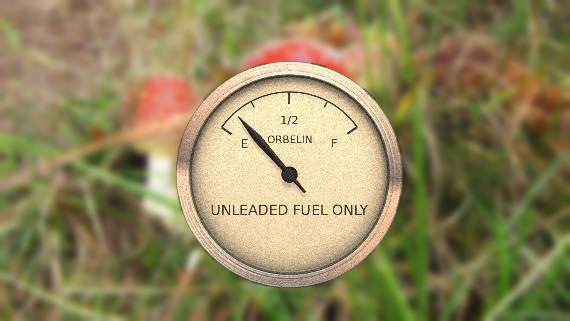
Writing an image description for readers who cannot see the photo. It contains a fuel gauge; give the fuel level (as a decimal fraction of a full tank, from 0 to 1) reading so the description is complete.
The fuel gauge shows 0.125
